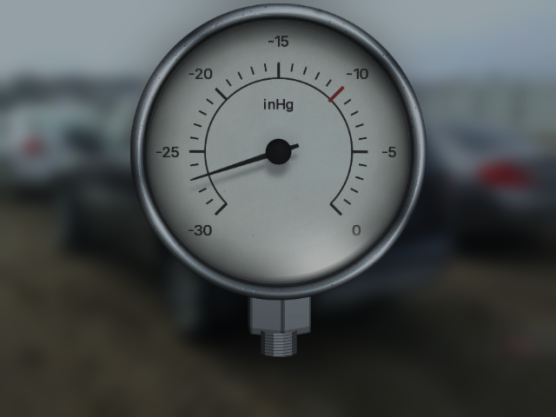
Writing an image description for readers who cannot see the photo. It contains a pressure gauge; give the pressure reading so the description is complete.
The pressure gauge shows -27 inHg
